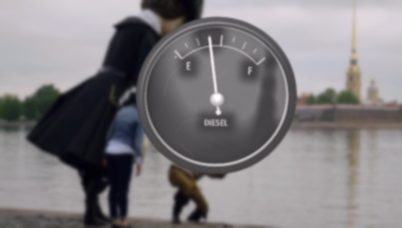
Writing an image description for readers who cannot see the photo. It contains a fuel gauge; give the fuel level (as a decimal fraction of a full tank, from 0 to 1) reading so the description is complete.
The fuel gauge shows 0.375
